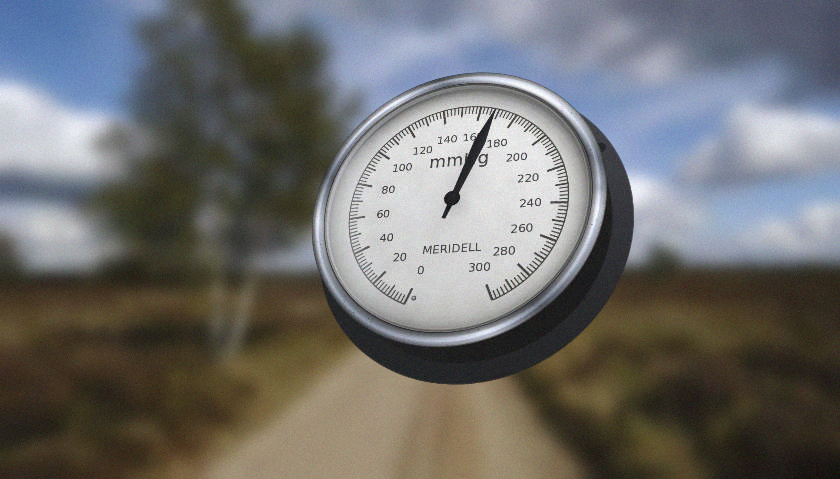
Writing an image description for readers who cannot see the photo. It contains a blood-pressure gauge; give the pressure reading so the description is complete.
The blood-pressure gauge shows 170 mmHg
